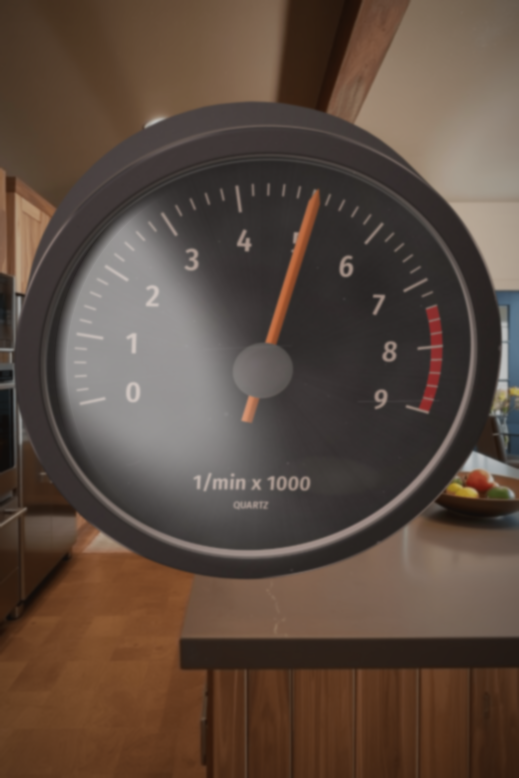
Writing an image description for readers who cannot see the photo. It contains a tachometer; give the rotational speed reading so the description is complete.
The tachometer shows 5000 rpm
